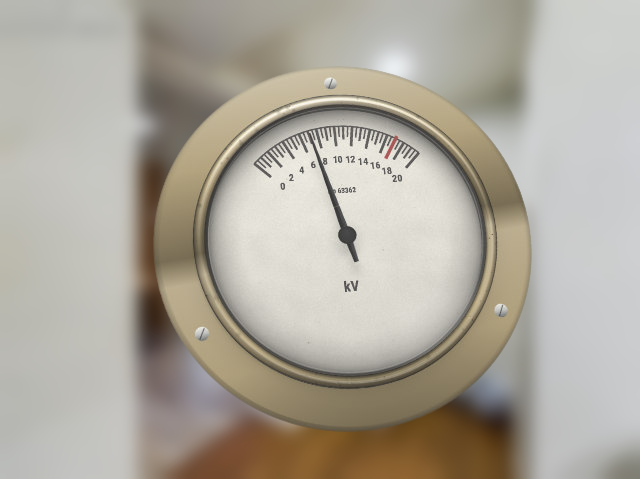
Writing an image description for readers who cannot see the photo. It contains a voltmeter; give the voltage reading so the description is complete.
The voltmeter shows 7 kV
